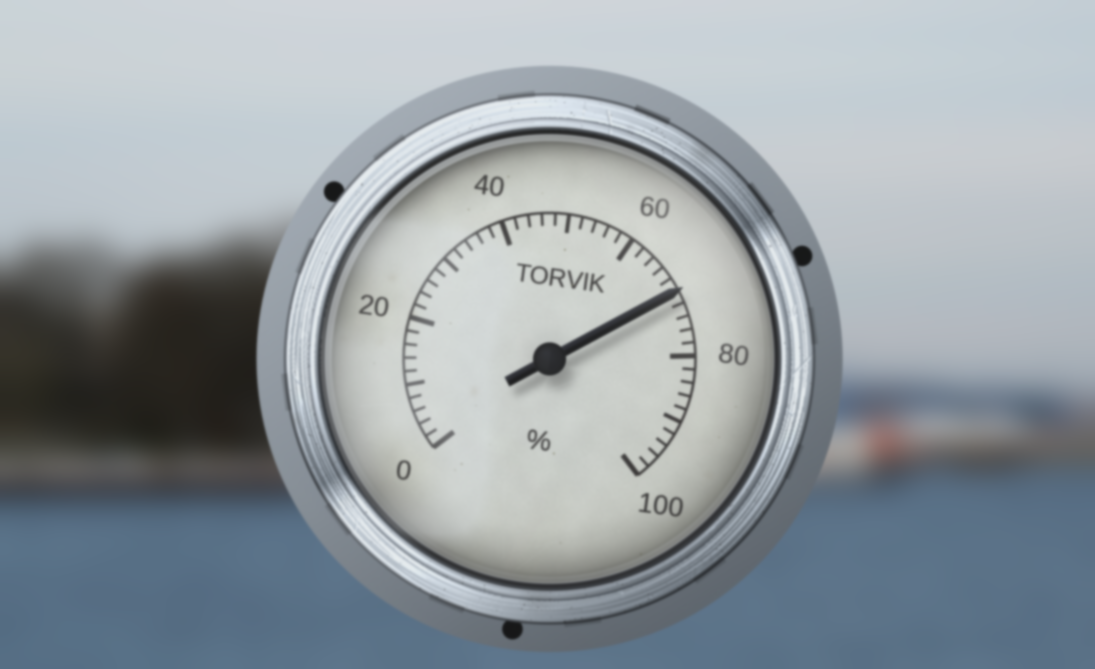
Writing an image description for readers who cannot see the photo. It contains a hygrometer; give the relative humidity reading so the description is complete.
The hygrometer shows 70 %
